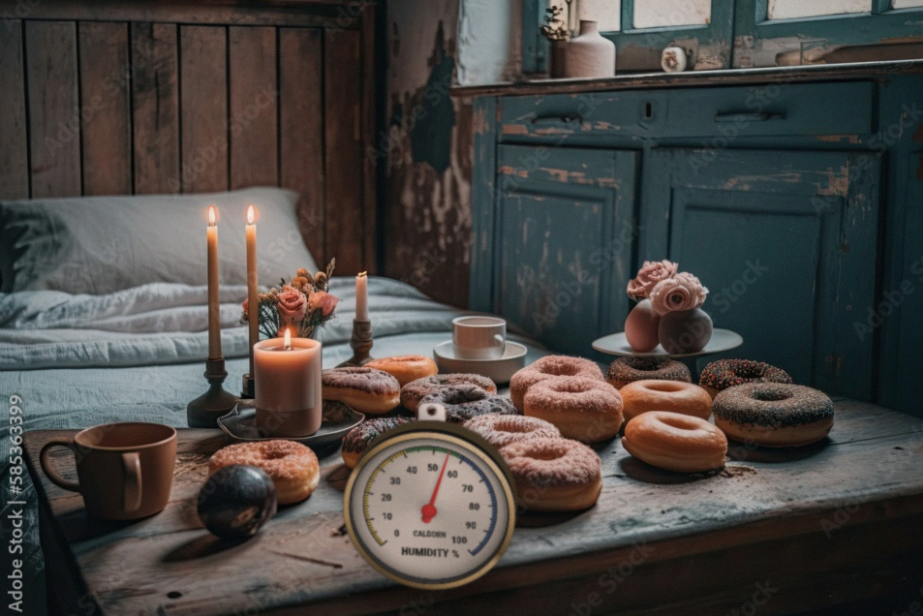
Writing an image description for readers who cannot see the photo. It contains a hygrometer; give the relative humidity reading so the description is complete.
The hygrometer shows 55 %
